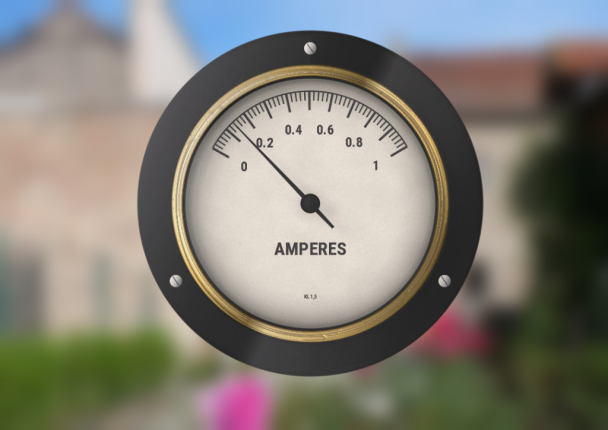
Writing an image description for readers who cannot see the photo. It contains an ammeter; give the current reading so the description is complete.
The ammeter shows 0.14 A
